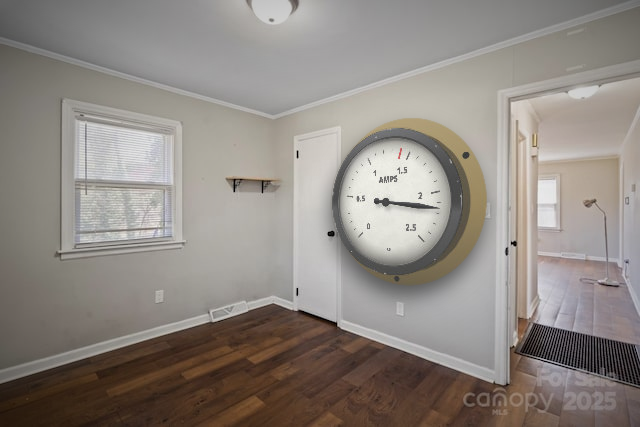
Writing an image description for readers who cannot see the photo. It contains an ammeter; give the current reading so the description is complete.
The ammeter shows 2.15 A
